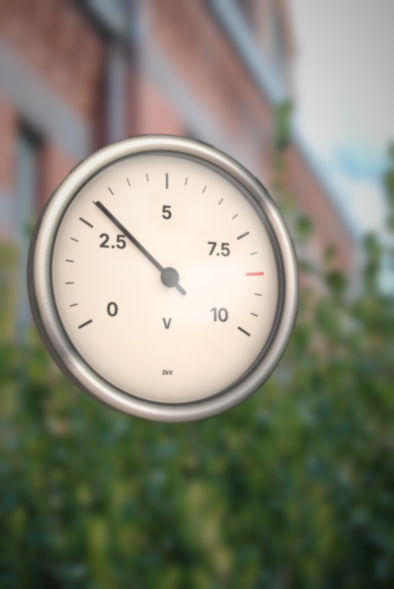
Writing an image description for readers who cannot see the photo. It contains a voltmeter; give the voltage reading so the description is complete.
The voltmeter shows 3 V
